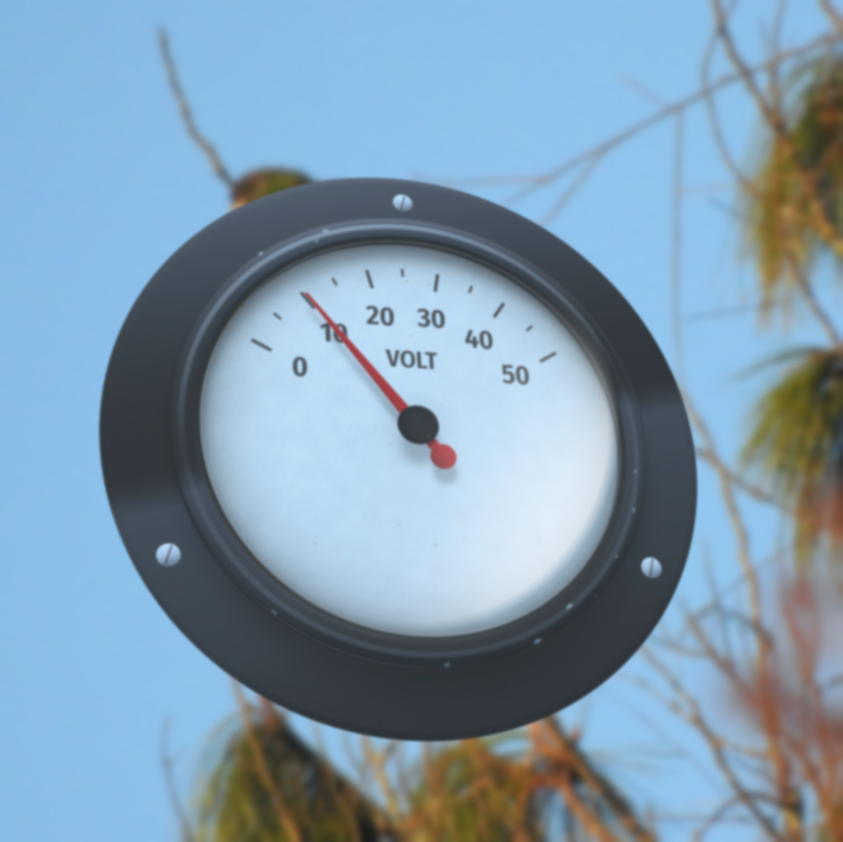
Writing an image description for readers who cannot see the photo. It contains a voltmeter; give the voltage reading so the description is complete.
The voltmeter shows 10 V
